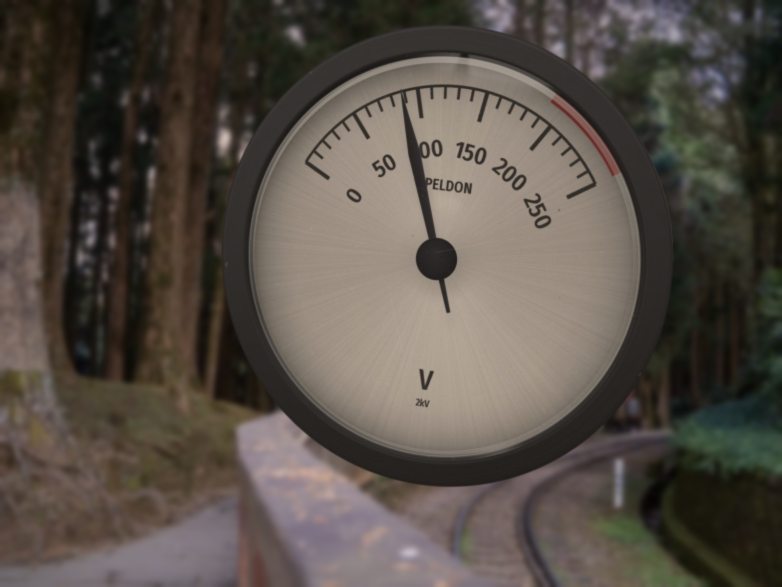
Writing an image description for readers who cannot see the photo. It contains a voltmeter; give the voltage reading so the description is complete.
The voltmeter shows 90 V
